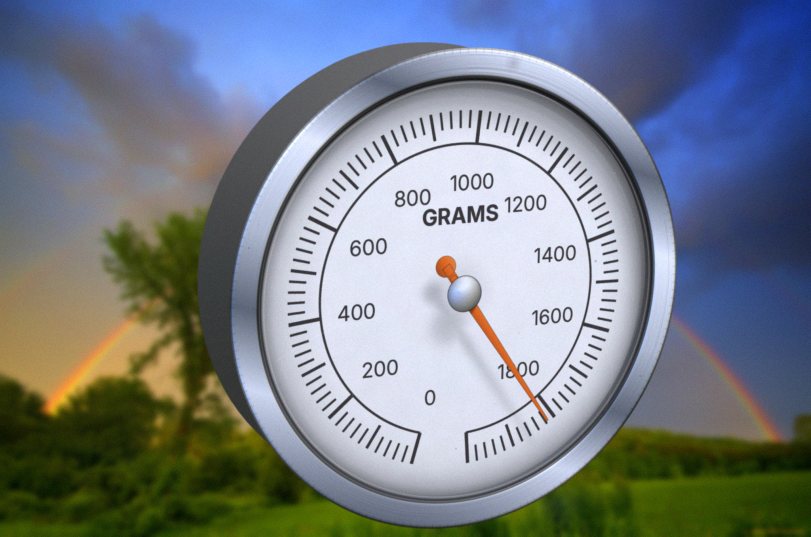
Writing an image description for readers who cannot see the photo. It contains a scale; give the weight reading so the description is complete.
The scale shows 1820 g
